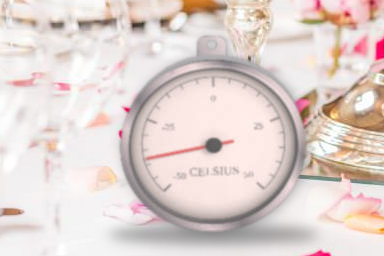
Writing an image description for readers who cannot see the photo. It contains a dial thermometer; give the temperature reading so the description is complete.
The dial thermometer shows -37.5 °C
